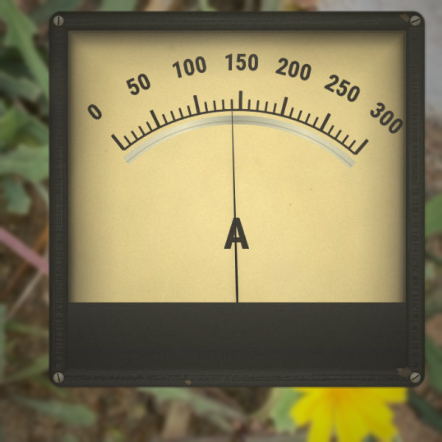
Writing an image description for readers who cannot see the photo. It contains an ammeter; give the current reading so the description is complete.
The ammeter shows 140 A
